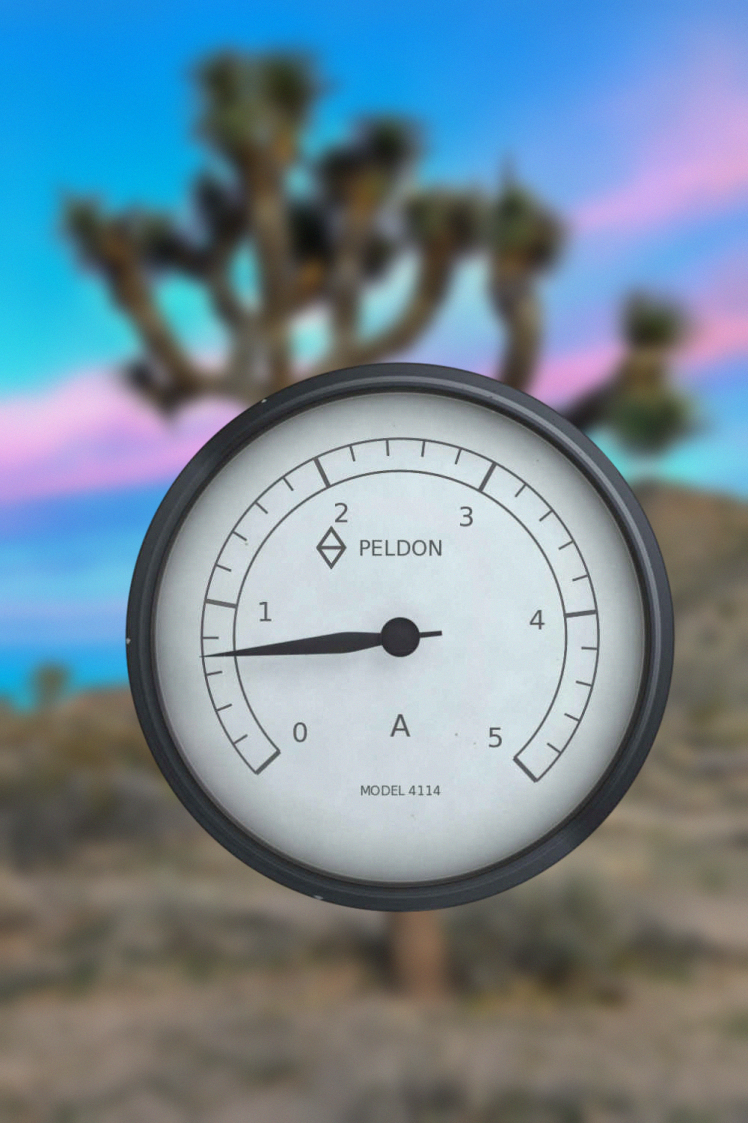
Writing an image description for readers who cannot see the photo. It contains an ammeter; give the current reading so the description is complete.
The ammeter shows 0.7 A
